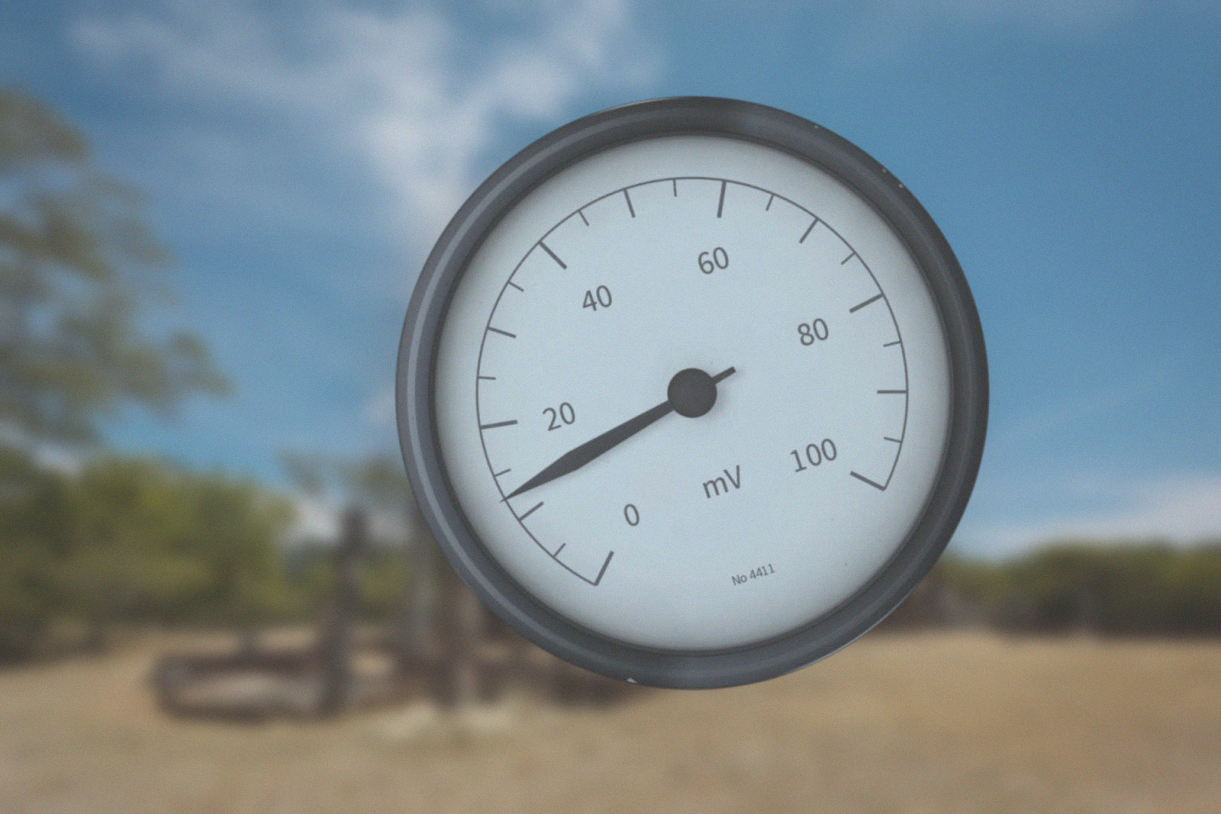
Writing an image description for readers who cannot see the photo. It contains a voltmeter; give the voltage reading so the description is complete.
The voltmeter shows 12.5 mV
